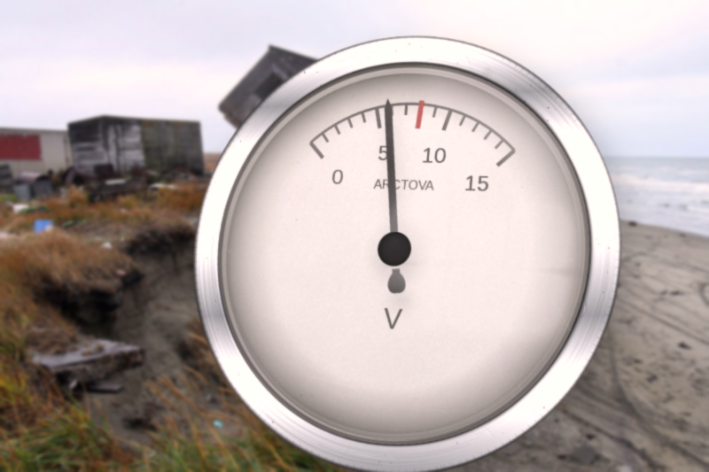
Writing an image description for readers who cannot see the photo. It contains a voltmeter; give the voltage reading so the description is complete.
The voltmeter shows 6 V
